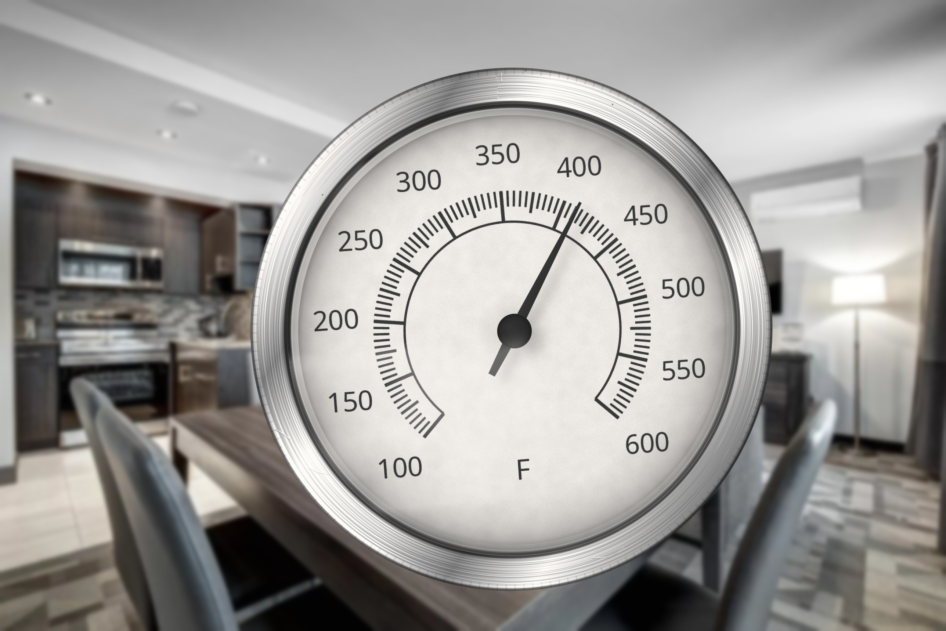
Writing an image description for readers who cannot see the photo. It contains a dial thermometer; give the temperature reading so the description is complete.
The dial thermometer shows 410 °F
